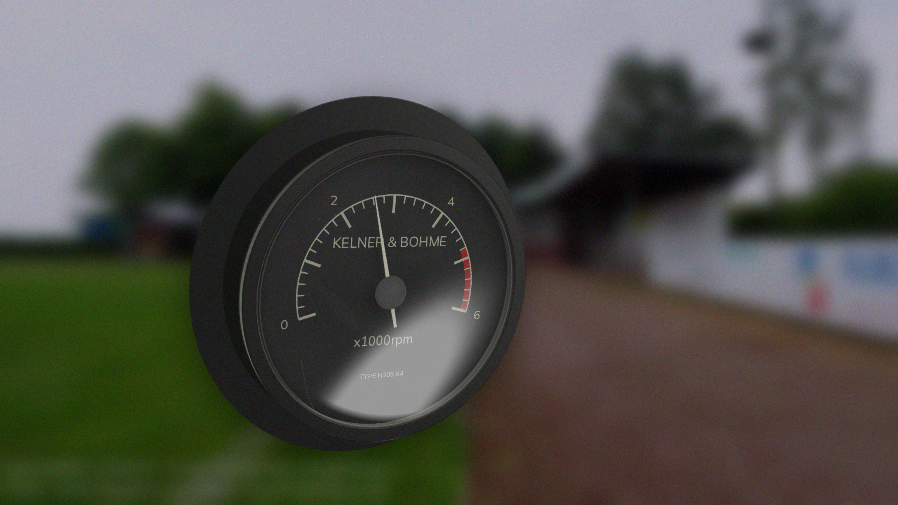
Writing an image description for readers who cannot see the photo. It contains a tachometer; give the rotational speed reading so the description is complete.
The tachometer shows 2600 rpm
